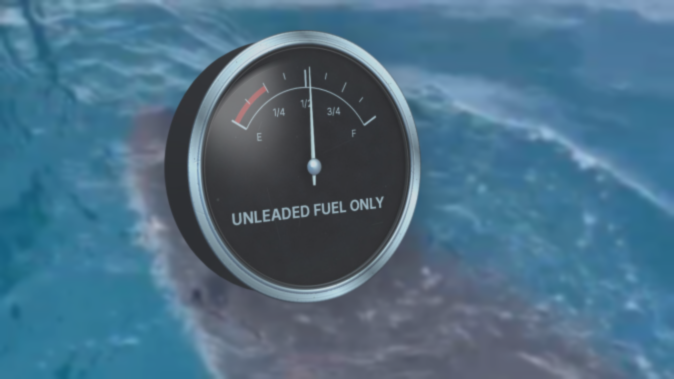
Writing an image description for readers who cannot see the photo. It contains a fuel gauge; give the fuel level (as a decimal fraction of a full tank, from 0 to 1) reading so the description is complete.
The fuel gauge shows 0.5
